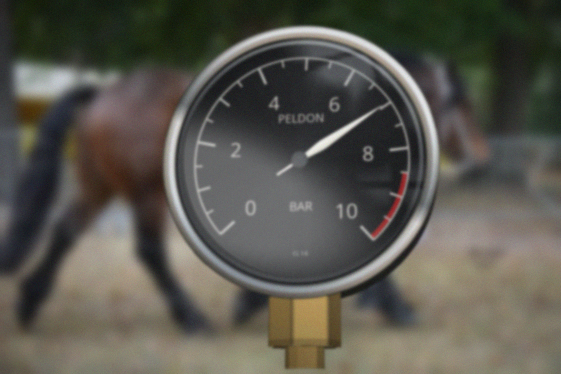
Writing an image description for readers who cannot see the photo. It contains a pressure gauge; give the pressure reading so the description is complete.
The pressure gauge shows 7 bar
